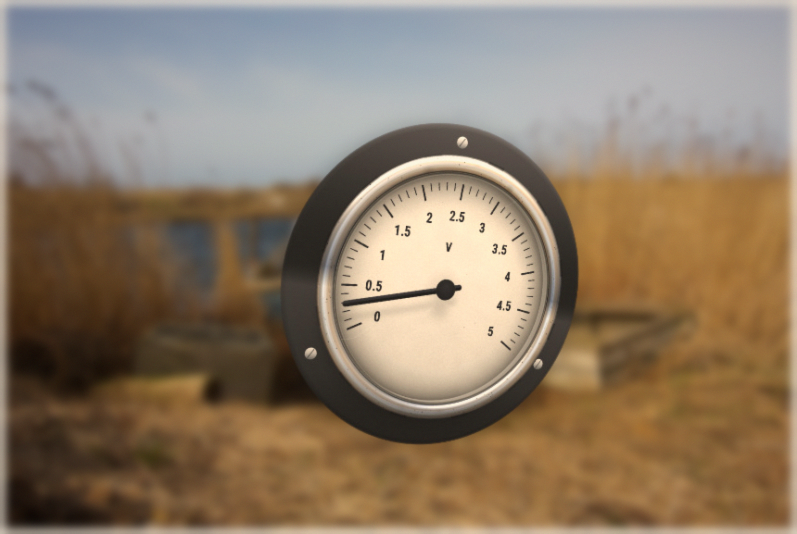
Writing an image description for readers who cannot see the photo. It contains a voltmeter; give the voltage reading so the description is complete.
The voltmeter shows 0.3 V
